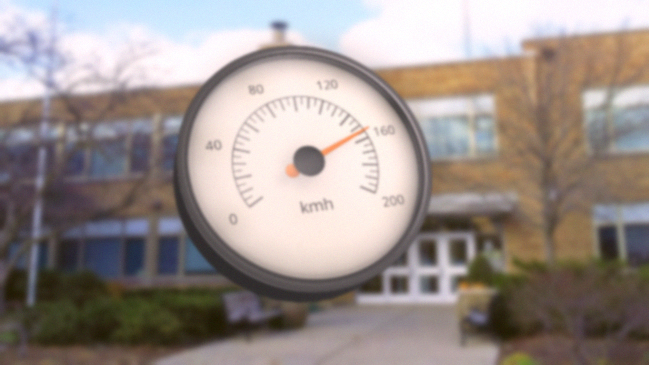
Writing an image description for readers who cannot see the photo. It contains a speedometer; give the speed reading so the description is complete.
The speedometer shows 155 km/h
